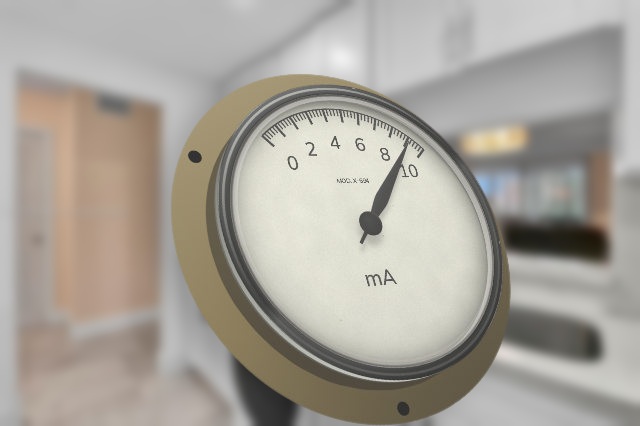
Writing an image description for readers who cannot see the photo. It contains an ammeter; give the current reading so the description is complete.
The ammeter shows 9 mA
